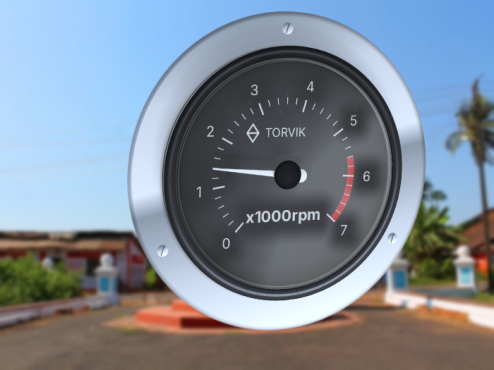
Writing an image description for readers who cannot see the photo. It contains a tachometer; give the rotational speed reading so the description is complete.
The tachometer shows 1400 rpm
